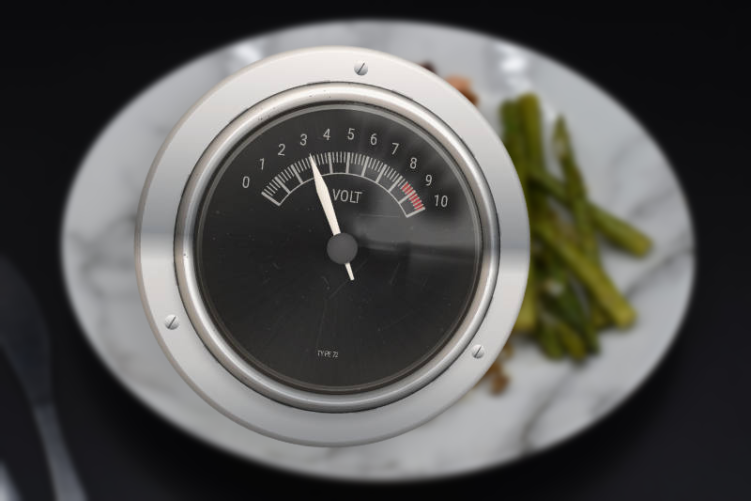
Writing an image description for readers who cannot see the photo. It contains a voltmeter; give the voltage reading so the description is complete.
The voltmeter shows 3 V
